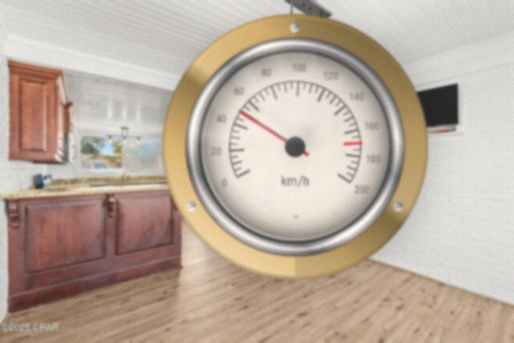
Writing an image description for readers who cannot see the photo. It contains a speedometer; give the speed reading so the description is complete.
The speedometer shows 50 km/h
